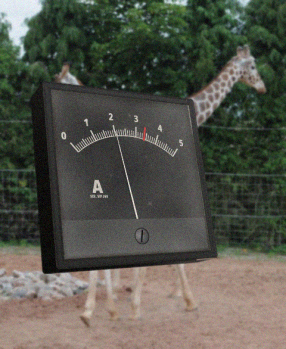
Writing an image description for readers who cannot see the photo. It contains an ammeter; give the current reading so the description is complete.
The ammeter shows 2 A
